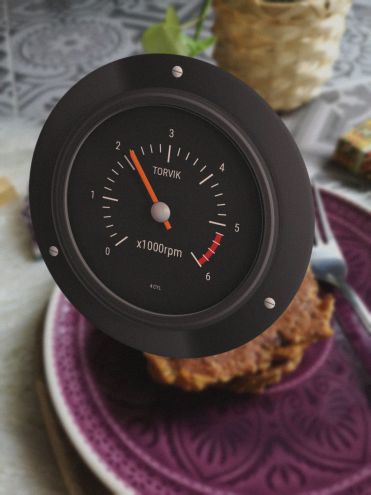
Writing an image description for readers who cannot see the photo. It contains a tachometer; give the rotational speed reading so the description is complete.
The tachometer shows 2200 rpm
